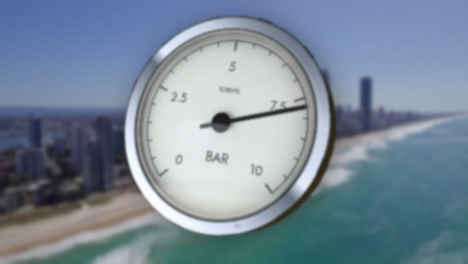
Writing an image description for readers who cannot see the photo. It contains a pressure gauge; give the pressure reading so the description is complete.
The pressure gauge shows 7.75 bar
